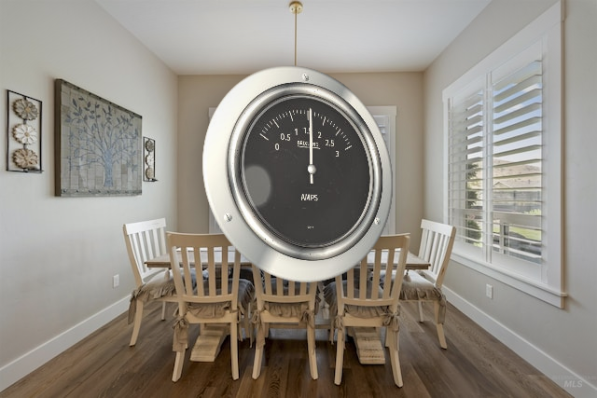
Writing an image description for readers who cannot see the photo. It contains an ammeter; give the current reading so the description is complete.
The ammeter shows 1.5 A
